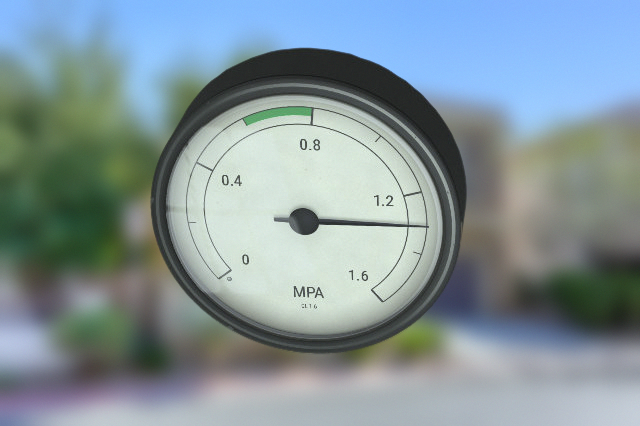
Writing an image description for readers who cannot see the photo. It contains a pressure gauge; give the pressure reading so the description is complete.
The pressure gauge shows 1.3 MPa
